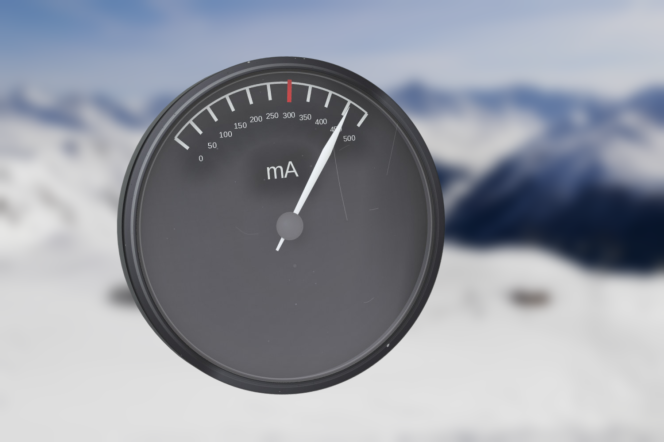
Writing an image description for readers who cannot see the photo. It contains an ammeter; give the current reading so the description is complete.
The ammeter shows 450 mA
